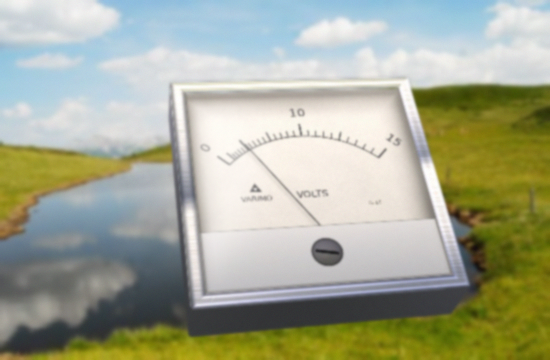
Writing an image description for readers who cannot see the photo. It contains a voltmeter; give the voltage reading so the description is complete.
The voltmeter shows 5 V
